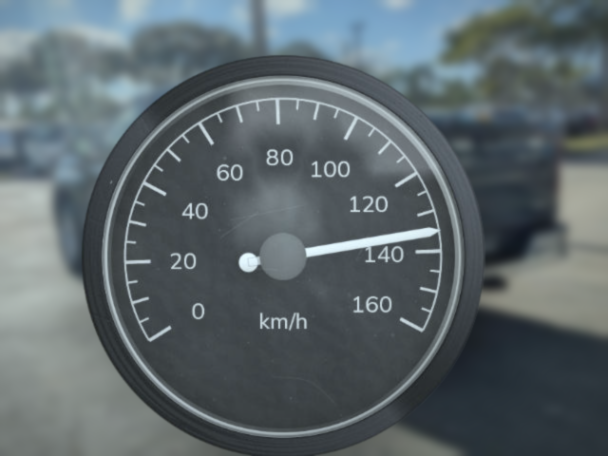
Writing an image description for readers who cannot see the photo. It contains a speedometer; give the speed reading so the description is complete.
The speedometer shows 135 km/h
